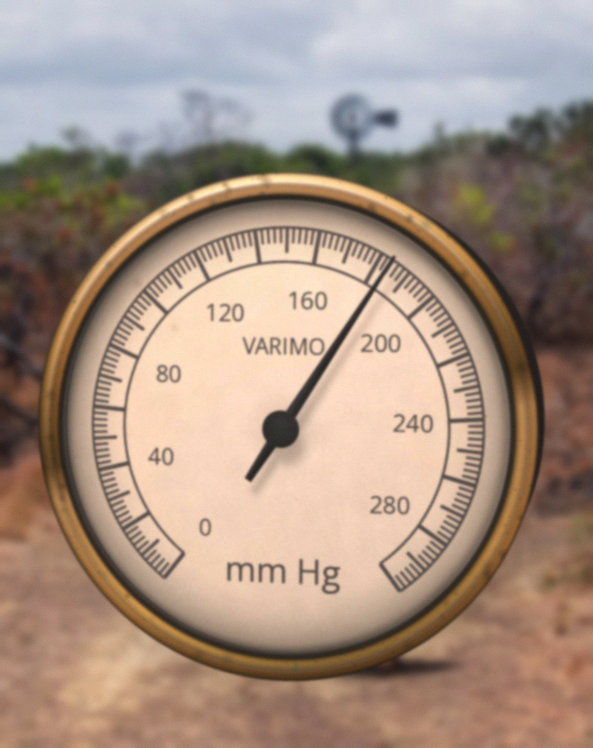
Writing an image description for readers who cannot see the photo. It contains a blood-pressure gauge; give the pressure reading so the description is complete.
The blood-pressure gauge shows 184 mmHg
